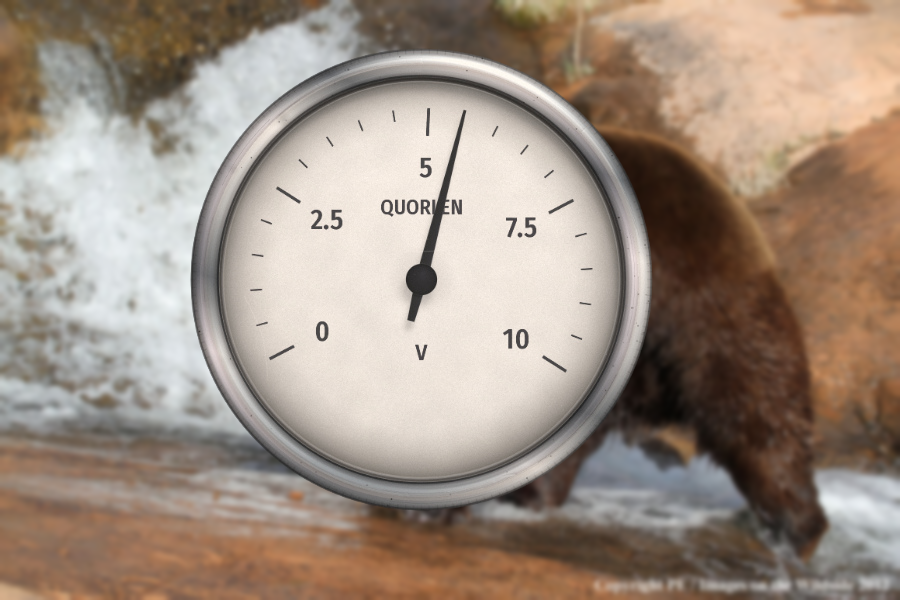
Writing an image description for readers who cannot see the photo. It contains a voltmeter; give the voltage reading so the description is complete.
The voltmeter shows 5.5 V
